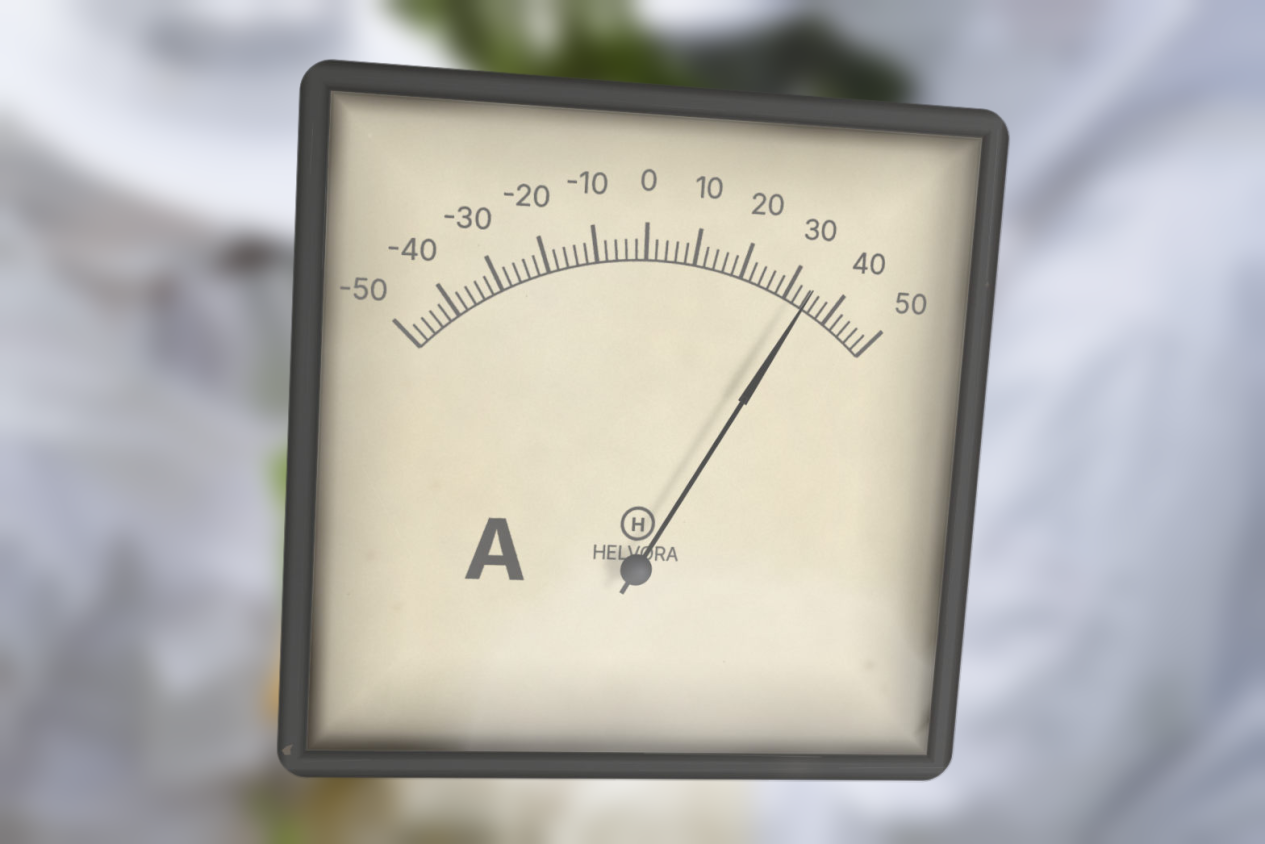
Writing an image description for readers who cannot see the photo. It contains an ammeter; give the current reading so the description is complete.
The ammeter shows 34 A
